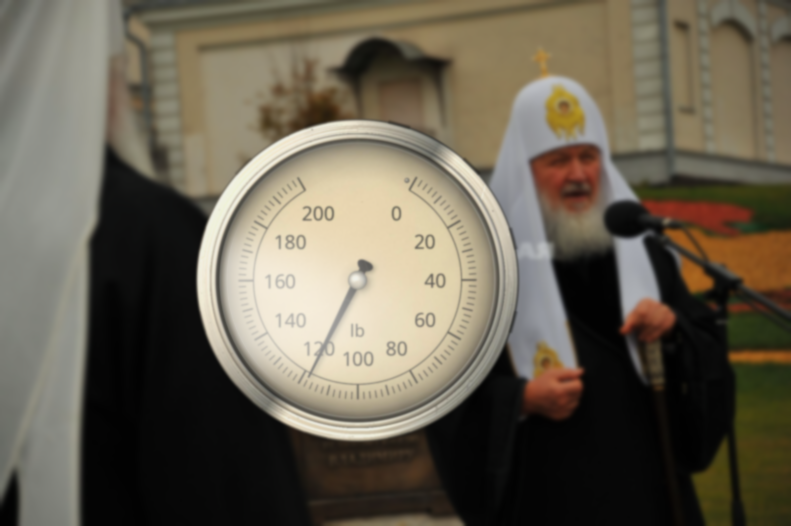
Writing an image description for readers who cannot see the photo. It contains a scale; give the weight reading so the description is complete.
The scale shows 118 lb
